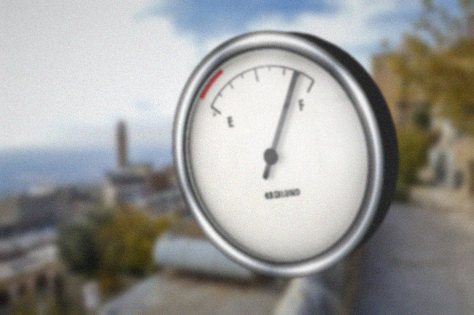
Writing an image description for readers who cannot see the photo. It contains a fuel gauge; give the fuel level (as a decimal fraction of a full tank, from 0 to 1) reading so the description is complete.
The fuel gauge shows 0.875
